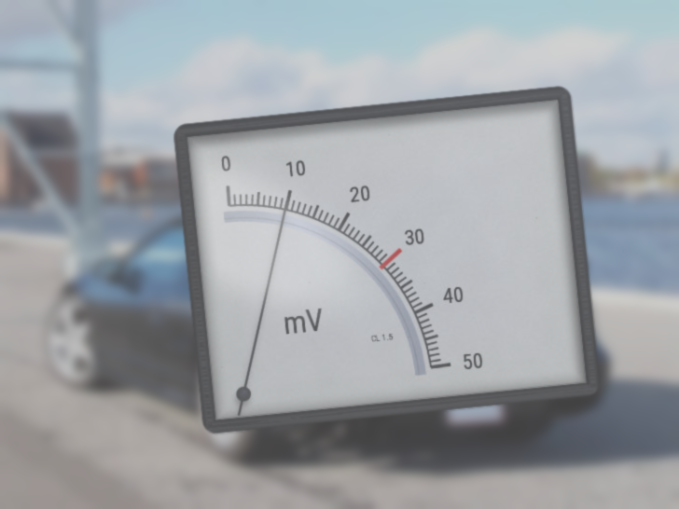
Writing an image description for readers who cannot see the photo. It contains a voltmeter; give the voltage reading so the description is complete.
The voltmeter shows 10 mV
